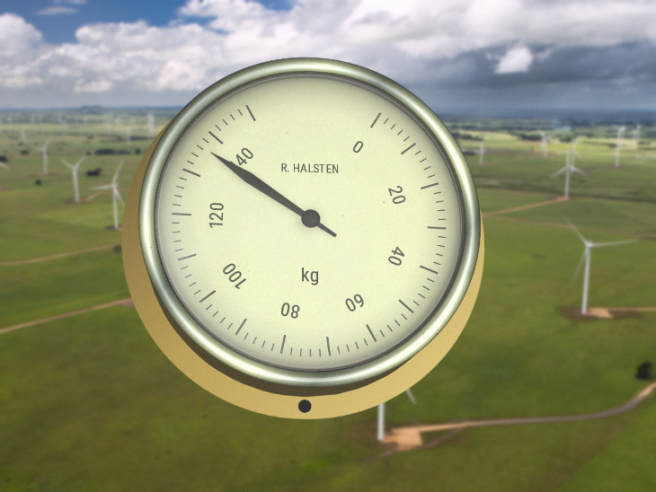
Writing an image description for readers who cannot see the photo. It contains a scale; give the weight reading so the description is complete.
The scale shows 136 kg
